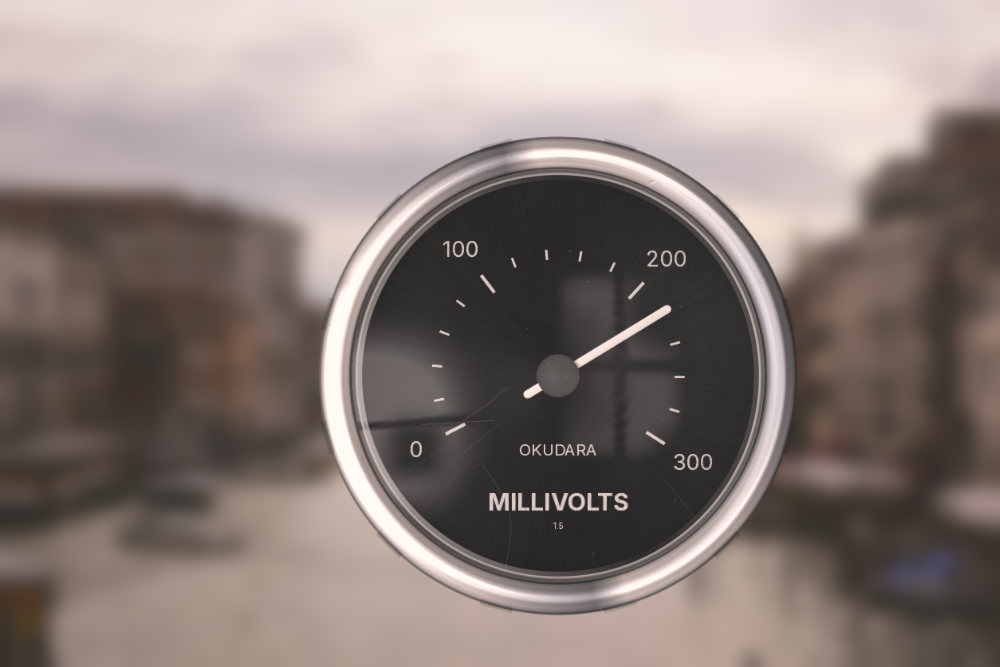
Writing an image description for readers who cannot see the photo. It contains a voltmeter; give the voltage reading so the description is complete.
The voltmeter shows 220 mV
